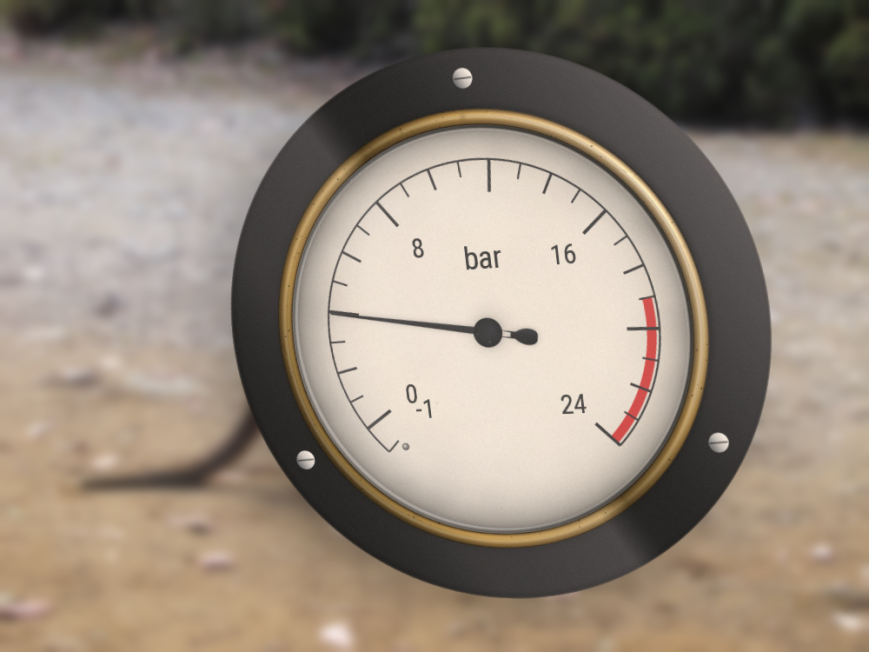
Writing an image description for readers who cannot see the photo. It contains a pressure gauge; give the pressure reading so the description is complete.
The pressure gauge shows 4 bar
